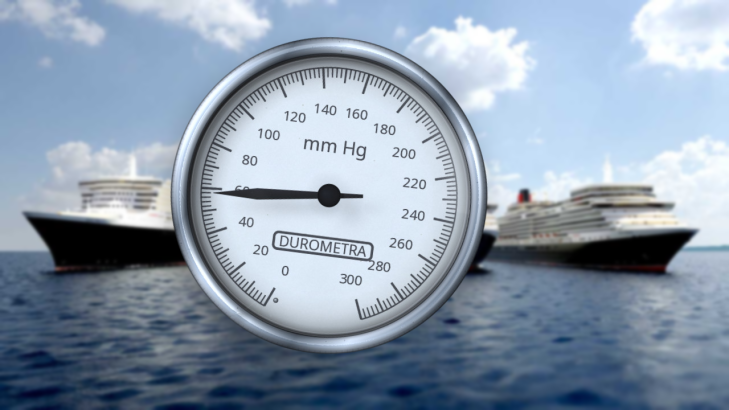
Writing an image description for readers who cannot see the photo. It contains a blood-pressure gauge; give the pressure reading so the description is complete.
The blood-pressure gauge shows 58 mmHg
